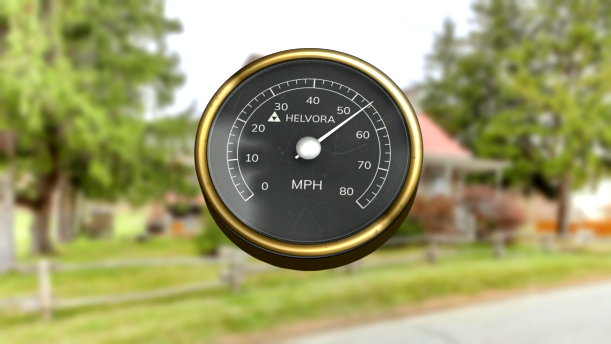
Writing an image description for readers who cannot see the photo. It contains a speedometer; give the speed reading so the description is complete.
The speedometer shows 54 mph
